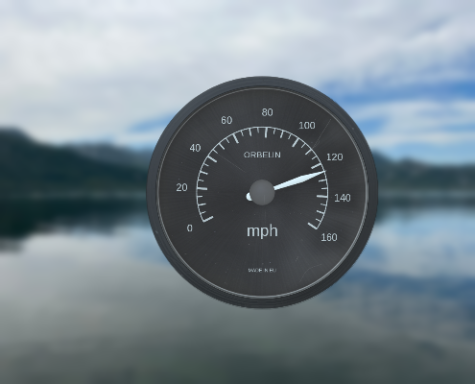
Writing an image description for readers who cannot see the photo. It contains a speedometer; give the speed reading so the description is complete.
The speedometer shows 125 mph
